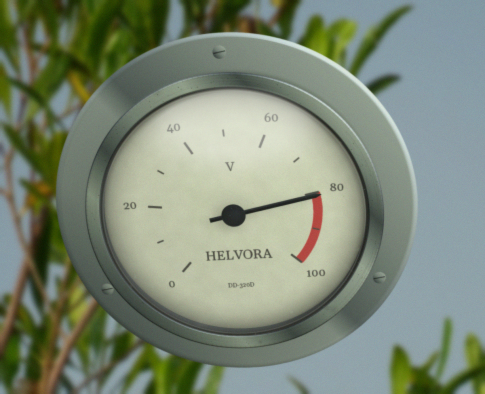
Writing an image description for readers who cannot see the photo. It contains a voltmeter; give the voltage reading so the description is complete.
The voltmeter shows 80 V
